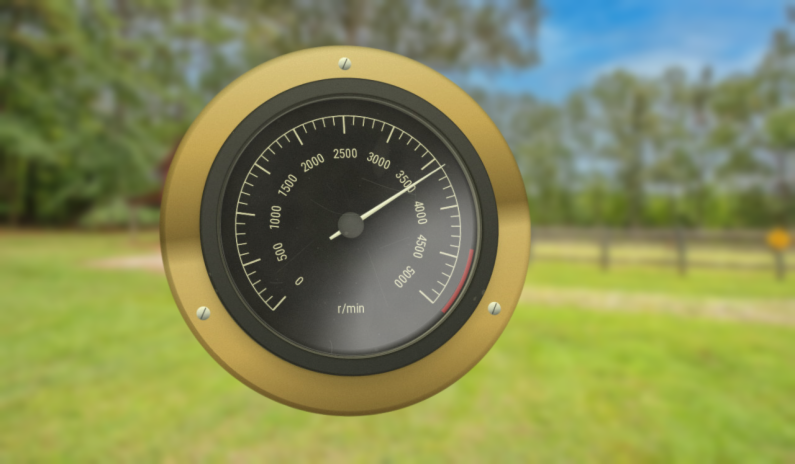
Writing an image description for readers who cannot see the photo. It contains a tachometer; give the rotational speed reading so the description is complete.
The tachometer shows 3600 rpm
